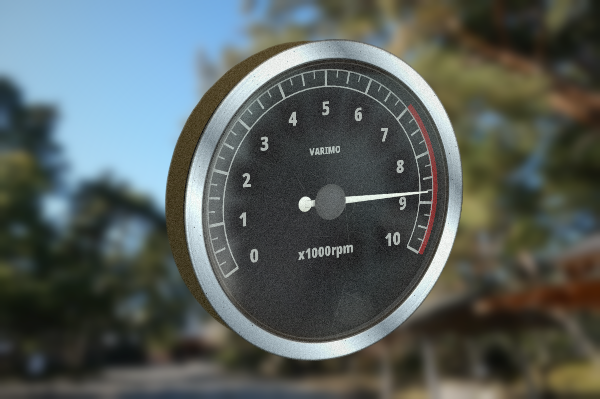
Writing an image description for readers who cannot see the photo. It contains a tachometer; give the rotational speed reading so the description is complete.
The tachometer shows 8750 rpm
